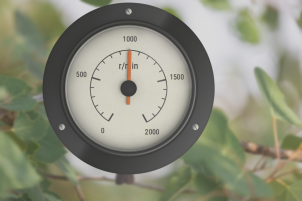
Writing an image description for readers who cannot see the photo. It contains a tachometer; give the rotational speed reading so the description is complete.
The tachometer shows 1000 rpm
